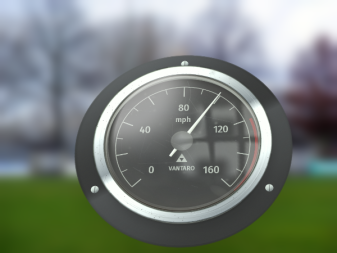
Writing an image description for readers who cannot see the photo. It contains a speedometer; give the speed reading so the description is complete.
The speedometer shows 100 mph
